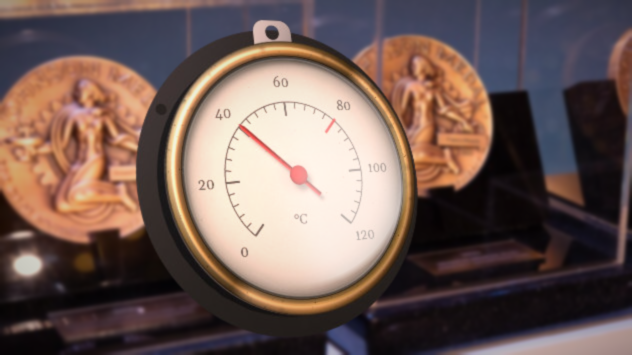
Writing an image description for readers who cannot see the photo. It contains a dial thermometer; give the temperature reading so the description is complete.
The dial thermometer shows 40 °C
